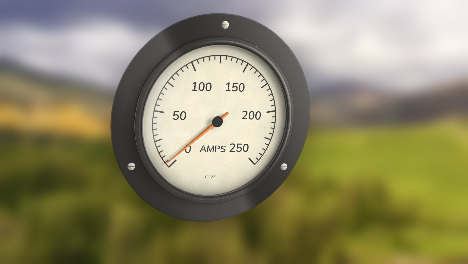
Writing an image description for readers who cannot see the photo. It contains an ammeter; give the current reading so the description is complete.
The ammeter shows 5 A
